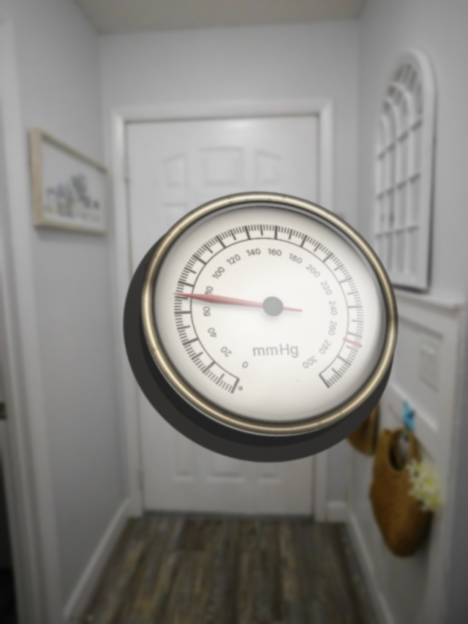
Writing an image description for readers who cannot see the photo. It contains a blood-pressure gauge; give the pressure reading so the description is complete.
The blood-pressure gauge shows 70 mmHg
